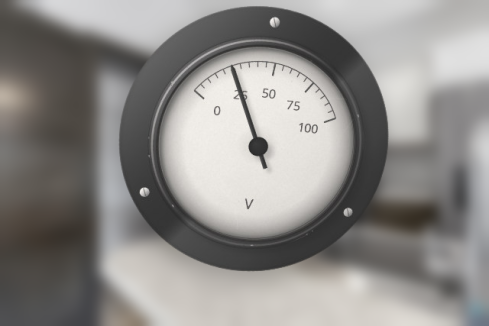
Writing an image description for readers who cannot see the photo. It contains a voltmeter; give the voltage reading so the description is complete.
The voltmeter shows 25 V
